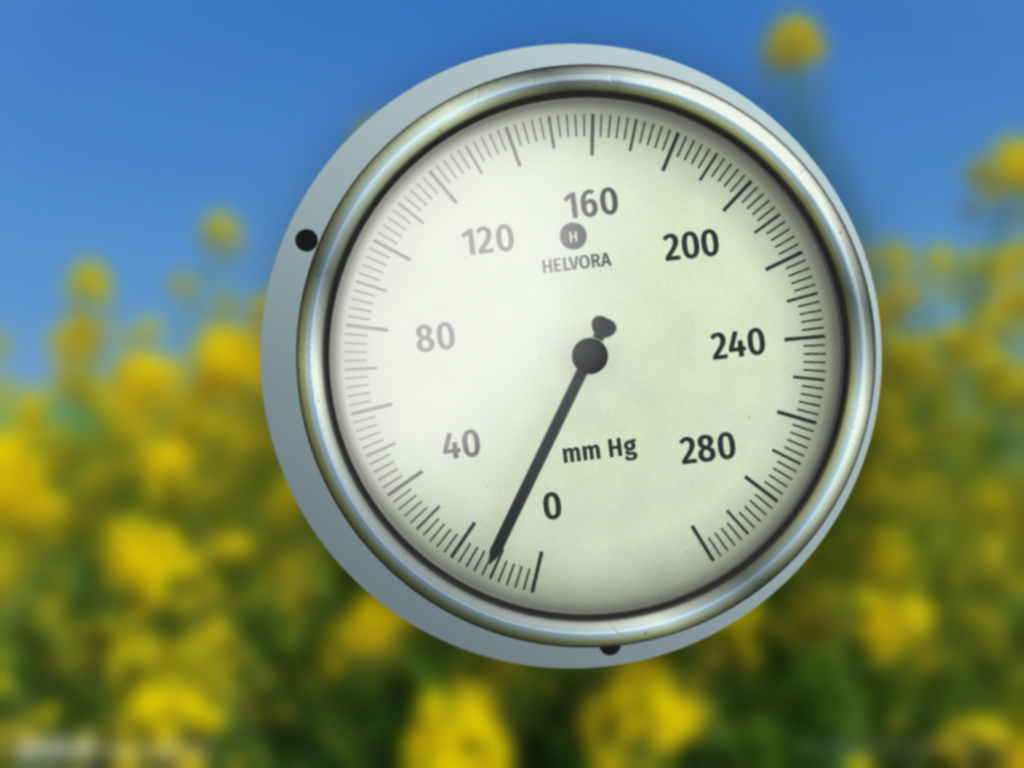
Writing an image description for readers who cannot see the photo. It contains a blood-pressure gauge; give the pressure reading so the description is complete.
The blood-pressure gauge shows 12 mmHg
